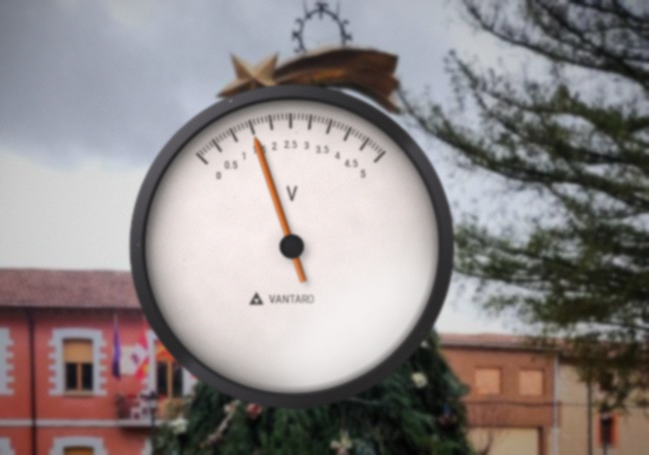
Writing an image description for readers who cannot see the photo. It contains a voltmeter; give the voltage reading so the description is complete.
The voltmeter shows 1.5 V
